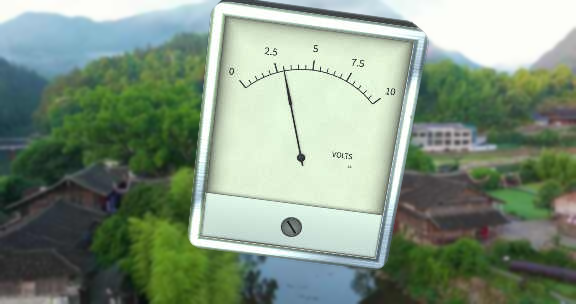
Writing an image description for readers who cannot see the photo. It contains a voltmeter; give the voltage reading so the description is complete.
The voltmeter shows 3 V
